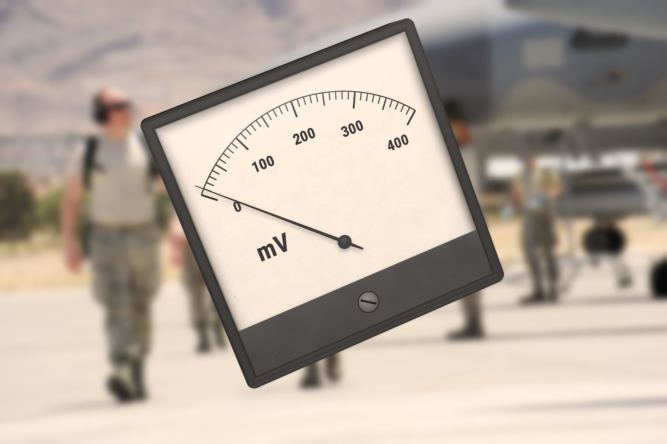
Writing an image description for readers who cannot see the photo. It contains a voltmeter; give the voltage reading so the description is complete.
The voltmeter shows 10 mV
